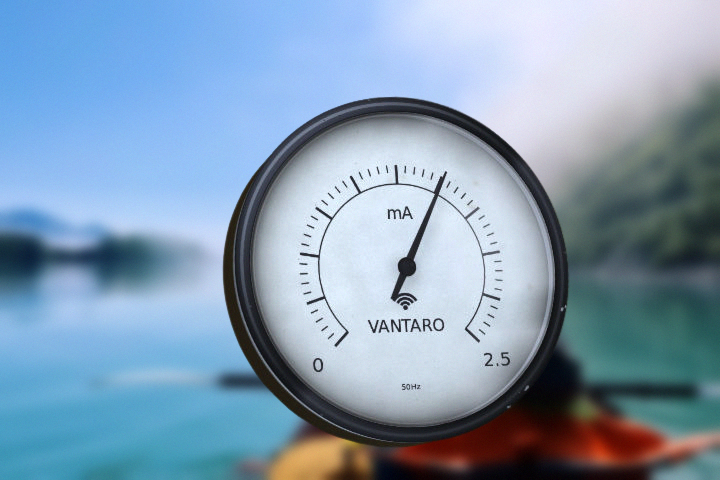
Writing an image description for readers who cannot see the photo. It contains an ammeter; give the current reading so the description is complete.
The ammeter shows 1.5 mA
